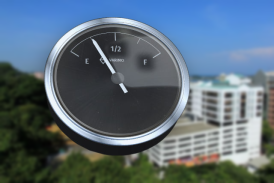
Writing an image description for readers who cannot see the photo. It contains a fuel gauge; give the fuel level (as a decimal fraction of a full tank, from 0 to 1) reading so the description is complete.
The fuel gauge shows 0.25
